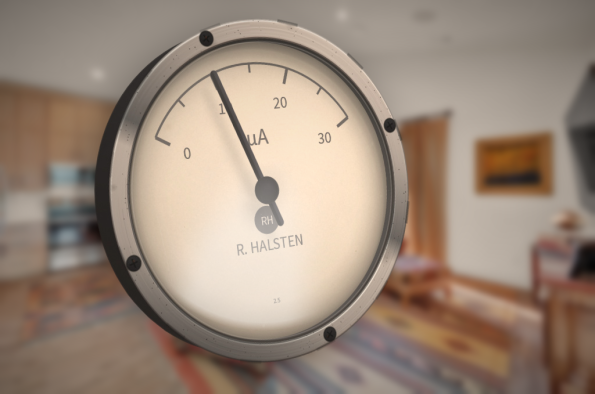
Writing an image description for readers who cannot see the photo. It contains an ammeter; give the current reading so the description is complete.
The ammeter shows 10 µA
